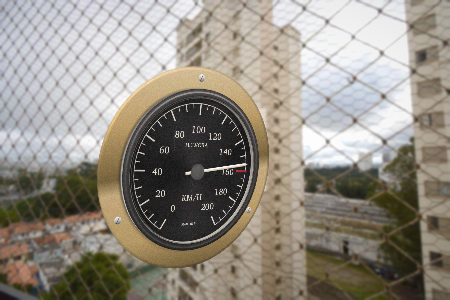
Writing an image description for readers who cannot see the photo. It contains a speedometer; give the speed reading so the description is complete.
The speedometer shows 155 km/h
